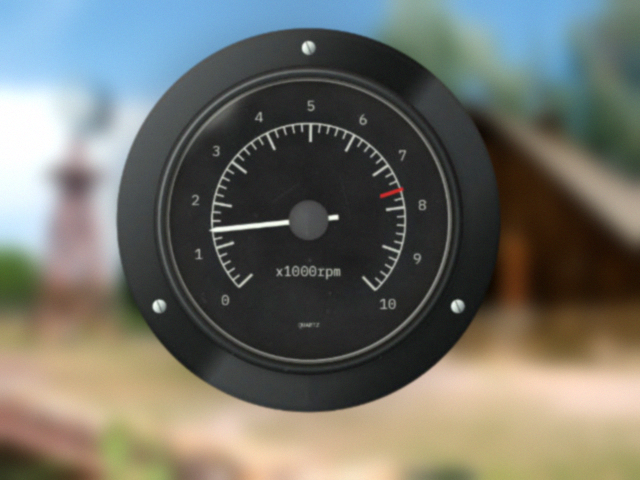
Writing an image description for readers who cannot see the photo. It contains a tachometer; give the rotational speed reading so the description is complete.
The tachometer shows 1400 rpm
